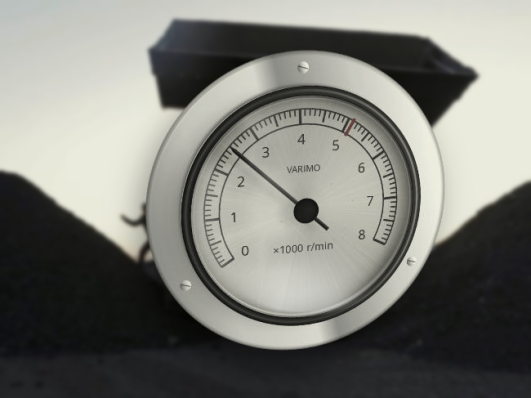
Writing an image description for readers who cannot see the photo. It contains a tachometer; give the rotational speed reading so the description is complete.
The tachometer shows 2500 rpm
